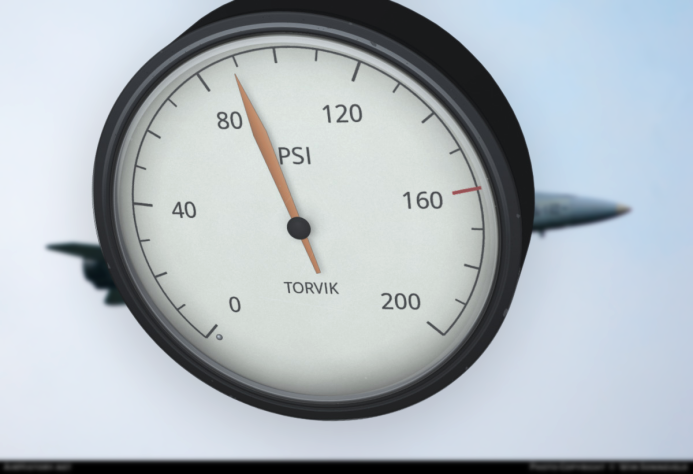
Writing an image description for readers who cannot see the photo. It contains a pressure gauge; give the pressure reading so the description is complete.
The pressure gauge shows 90 psi
